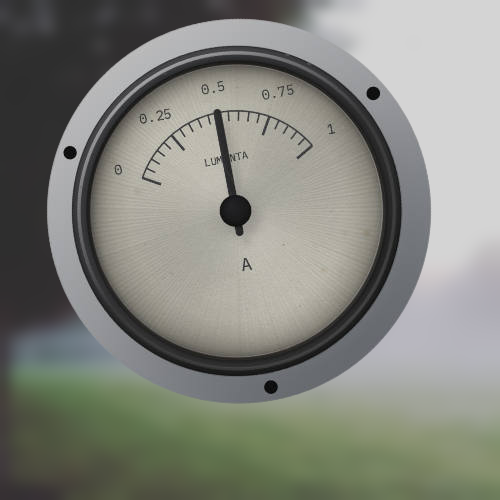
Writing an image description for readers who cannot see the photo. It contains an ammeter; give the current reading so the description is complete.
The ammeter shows 0.5 A
